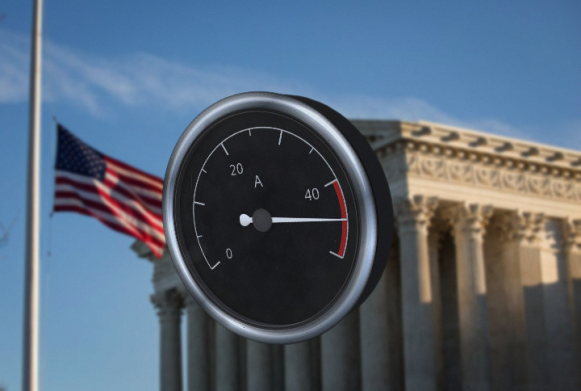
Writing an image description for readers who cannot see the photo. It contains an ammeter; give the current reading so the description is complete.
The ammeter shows 45 A
